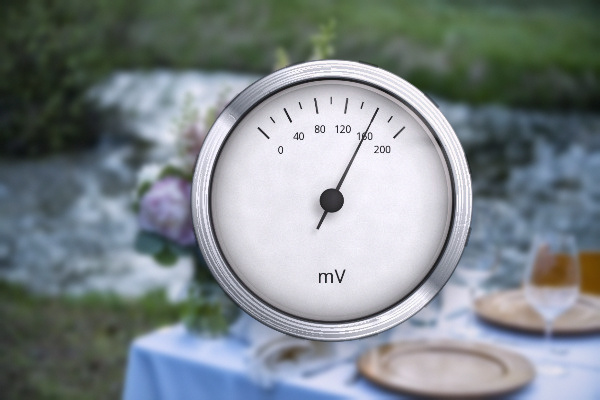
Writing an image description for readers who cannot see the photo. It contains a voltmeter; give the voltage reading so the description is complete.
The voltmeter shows 160 mV
